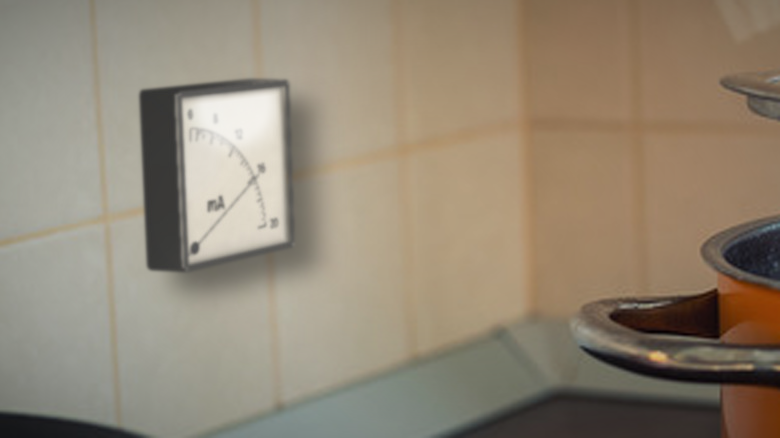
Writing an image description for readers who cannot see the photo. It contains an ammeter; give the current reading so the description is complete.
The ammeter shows 16 mA
